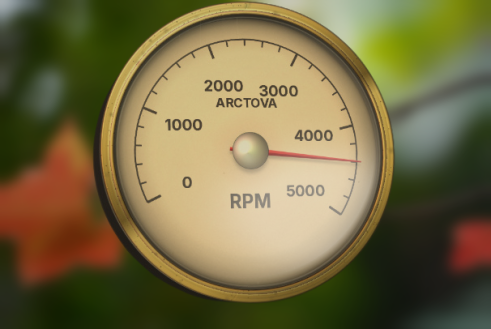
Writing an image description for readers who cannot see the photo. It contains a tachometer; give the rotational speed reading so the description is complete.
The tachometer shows 4400 rpm
